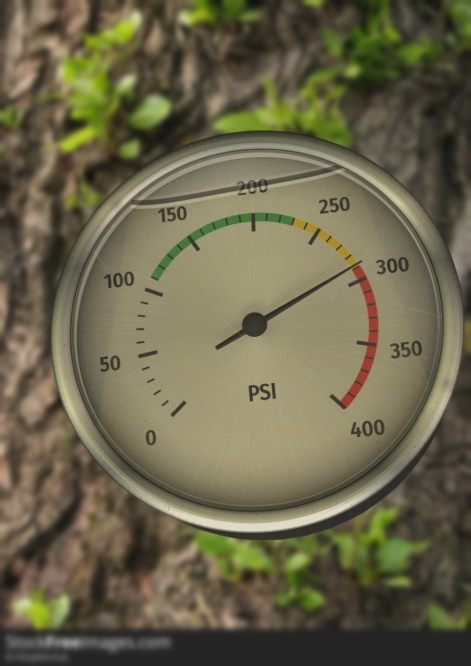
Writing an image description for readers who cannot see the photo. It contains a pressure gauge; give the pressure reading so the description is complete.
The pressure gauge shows 290 psi
